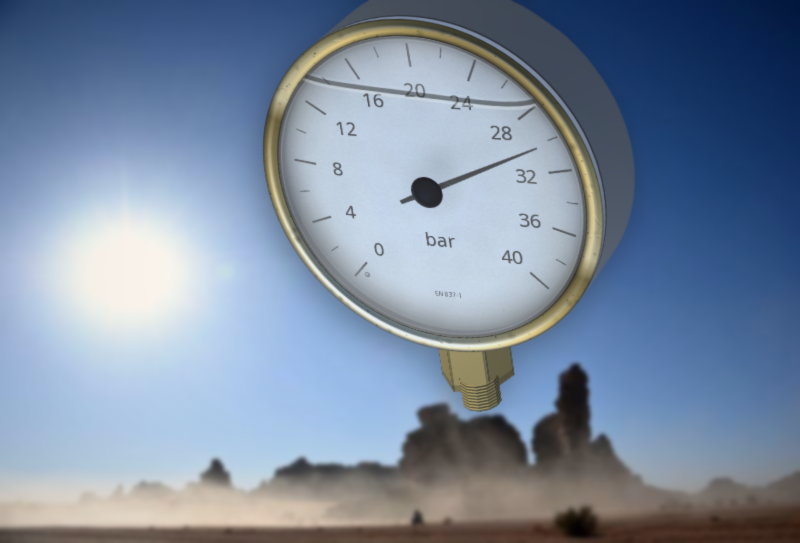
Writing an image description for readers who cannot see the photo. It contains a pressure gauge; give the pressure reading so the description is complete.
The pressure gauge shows 30 bar
